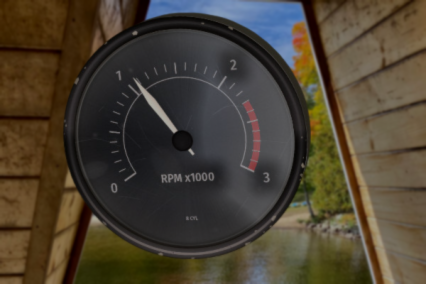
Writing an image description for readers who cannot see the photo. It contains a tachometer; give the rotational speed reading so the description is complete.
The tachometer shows 1100 rpm
